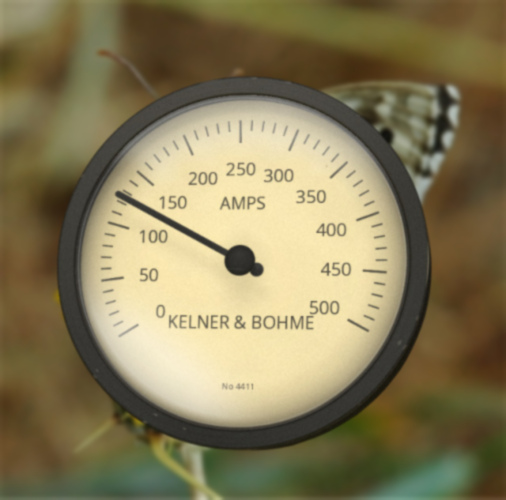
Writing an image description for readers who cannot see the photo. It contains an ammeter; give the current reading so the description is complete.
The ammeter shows 125 A
